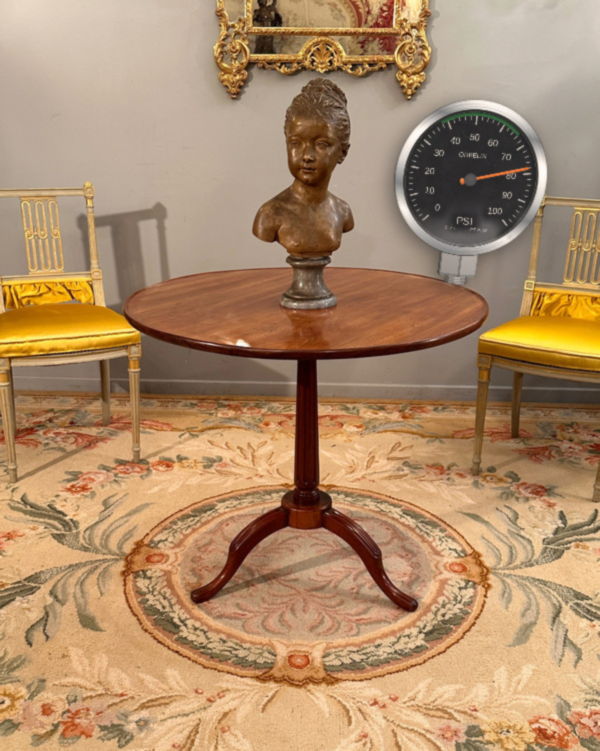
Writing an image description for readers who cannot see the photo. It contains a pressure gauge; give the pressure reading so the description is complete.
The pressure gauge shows 78 psi
